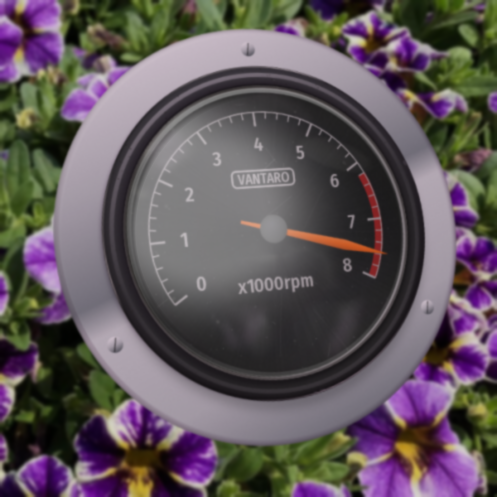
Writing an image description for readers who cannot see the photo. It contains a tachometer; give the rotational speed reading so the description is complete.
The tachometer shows 7600 rpm
